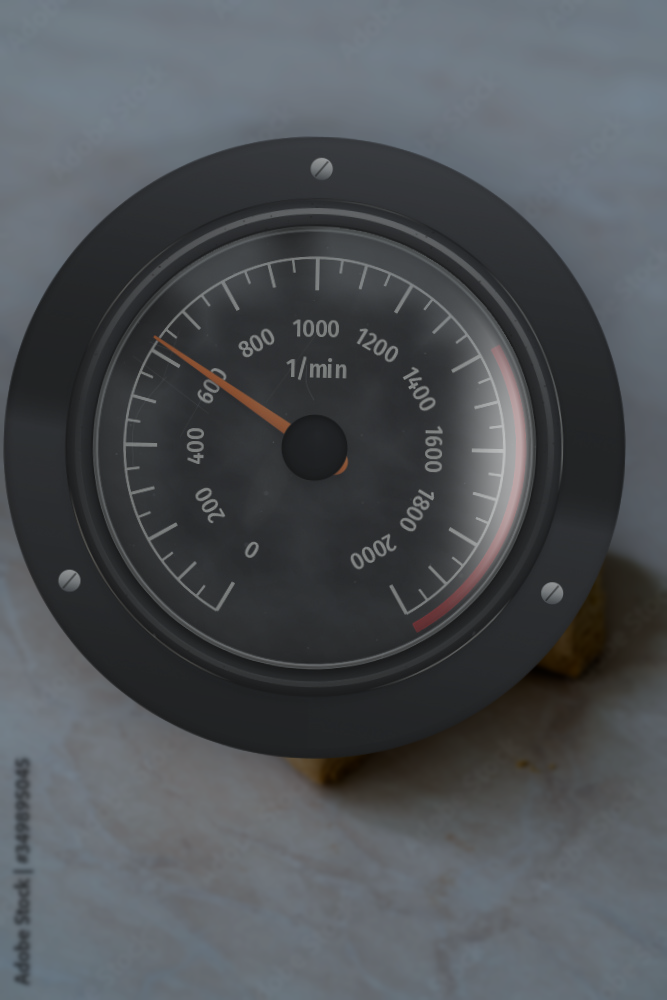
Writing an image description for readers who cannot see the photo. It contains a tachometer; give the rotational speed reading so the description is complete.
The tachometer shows 625 rpm
